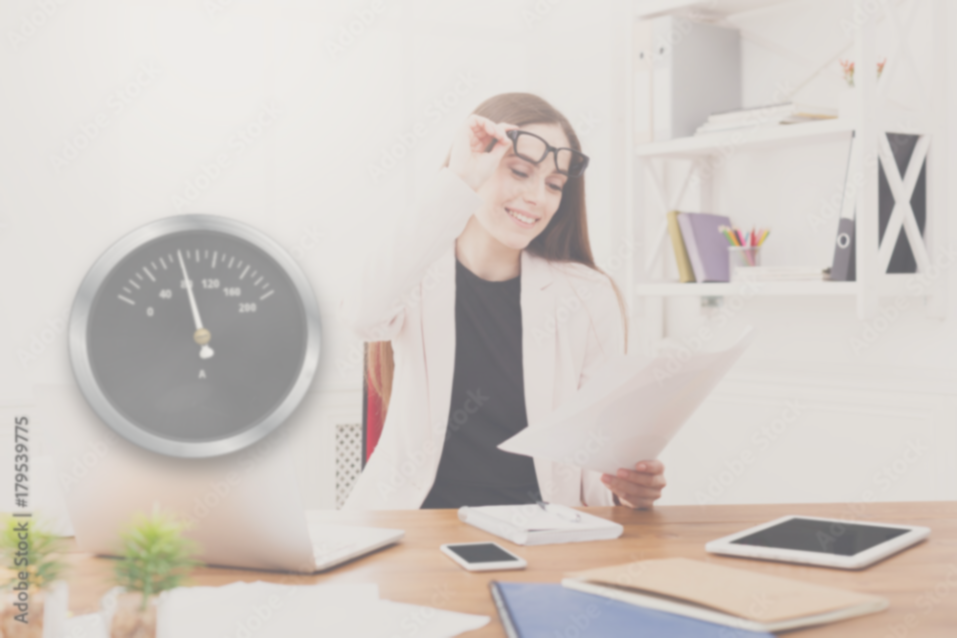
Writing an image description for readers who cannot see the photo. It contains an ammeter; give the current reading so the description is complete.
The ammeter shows 80 A
